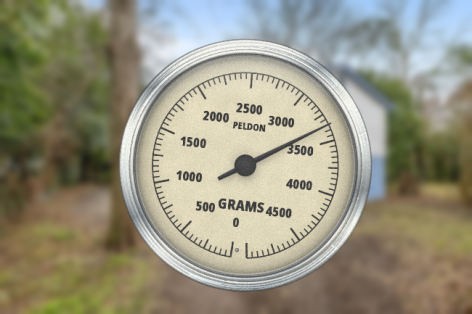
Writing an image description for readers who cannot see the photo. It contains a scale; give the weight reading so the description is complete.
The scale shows 3350 g
